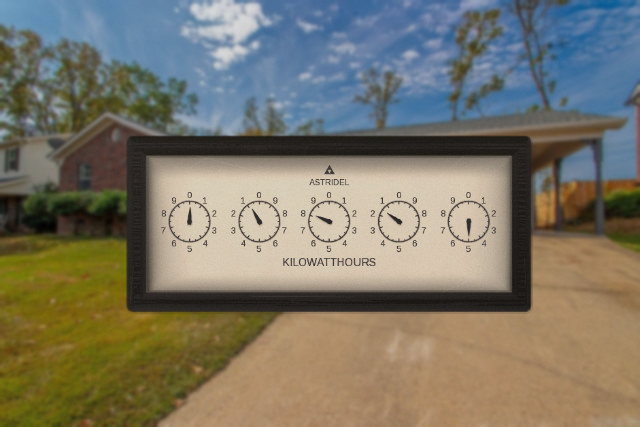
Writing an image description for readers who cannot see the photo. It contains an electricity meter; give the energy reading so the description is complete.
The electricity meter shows 815 kWh
